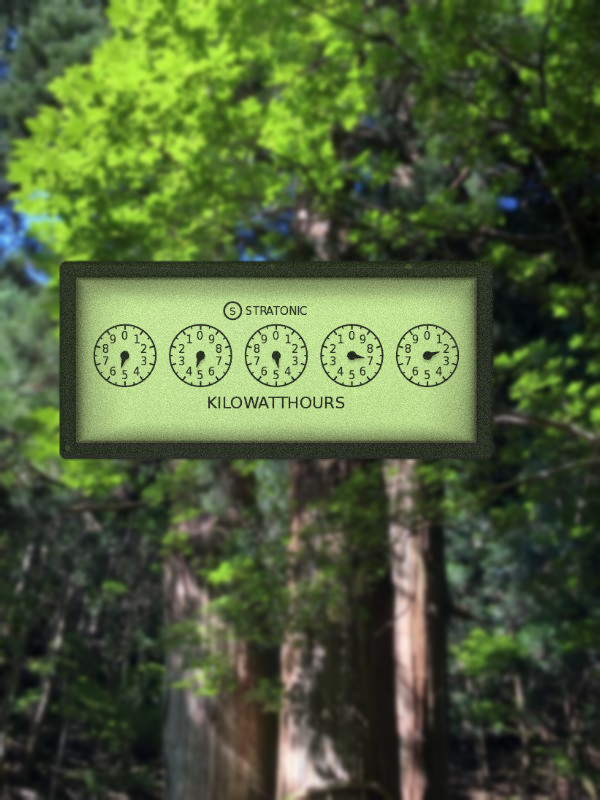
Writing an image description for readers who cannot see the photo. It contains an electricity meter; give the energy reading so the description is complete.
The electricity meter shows 54472 kWh
